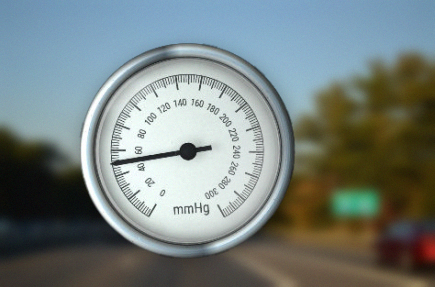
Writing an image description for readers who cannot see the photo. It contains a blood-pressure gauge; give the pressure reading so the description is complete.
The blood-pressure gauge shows 50 mmHg
